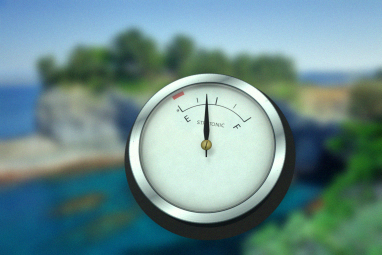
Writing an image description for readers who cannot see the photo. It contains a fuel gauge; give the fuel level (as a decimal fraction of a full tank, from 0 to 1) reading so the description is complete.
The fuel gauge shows 0.375
